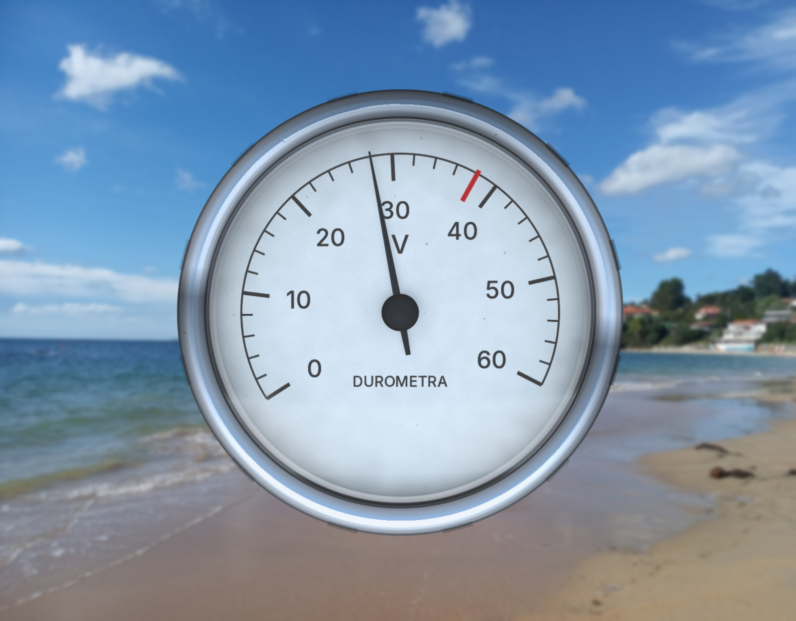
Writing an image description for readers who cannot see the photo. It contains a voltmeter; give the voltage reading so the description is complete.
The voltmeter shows 28 V
